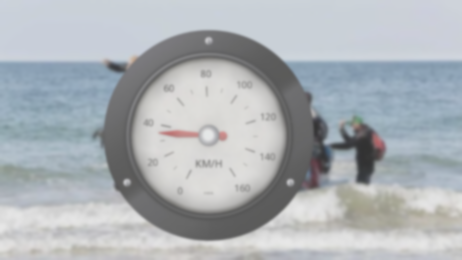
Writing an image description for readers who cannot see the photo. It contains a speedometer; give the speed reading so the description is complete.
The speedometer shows 35 km/h
